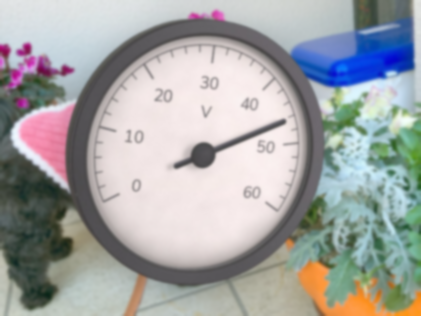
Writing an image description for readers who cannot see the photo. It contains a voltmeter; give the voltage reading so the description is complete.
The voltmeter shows 46 V
